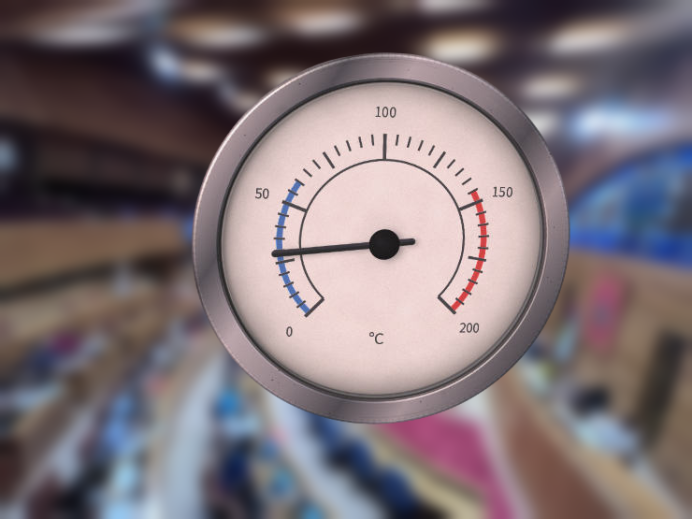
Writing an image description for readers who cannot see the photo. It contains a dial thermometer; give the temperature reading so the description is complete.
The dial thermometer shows 30 °C
